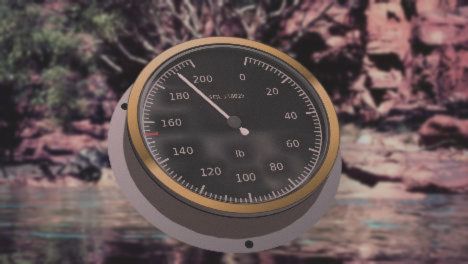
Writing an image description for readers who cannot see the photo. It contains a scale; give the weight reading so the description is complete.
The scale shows 190 lb
